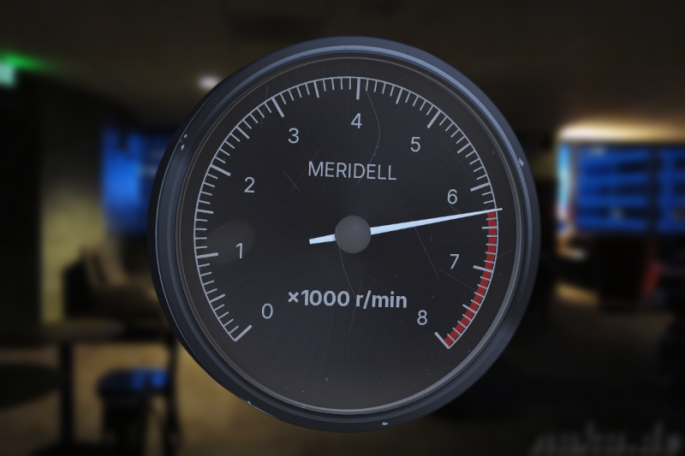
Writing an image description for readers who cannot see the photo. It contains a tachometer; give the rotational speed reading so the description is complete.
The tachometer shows 6300 rpm
